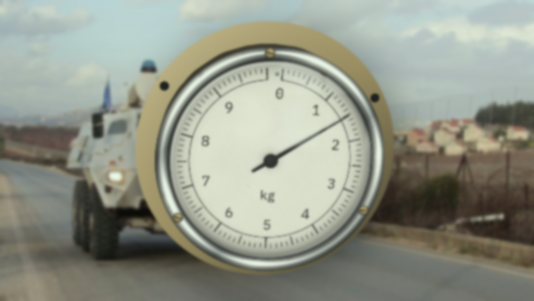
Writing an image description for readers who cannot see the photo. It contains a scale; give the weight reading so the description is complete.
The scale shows 1.5 kg
